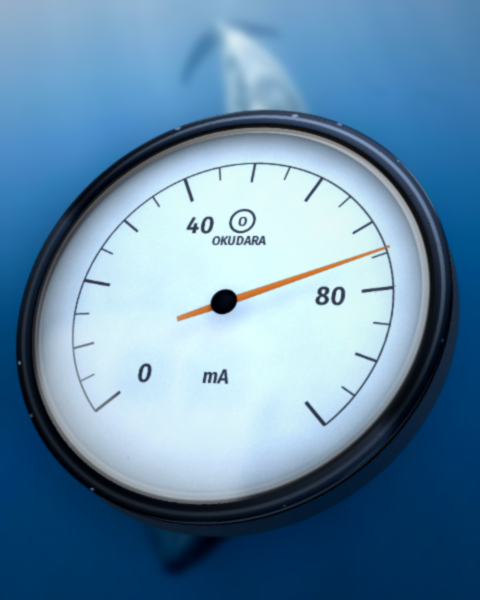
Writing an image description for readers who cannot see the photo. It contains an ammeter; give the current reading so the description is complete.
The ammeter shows 75 mA
